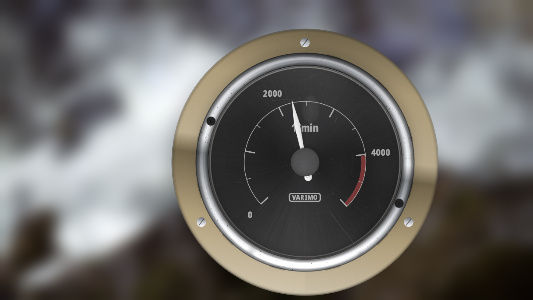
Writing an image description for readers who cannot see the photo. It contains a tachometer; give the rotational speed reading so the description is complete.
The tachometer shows 2250 rpm
